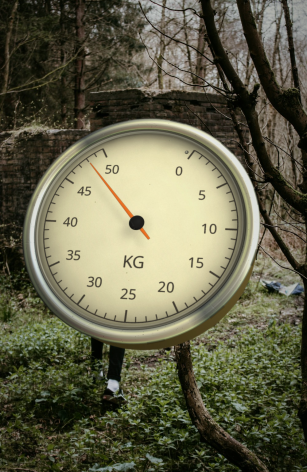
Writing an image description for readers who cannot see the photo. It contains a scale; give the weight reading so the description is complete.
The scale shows 48 kg
